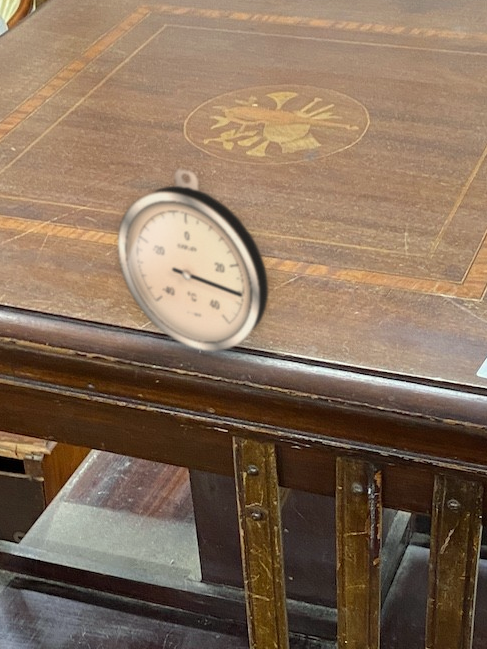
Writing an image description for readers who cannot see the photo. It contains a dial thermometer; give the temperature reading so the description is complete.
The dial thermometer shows 28 °C
